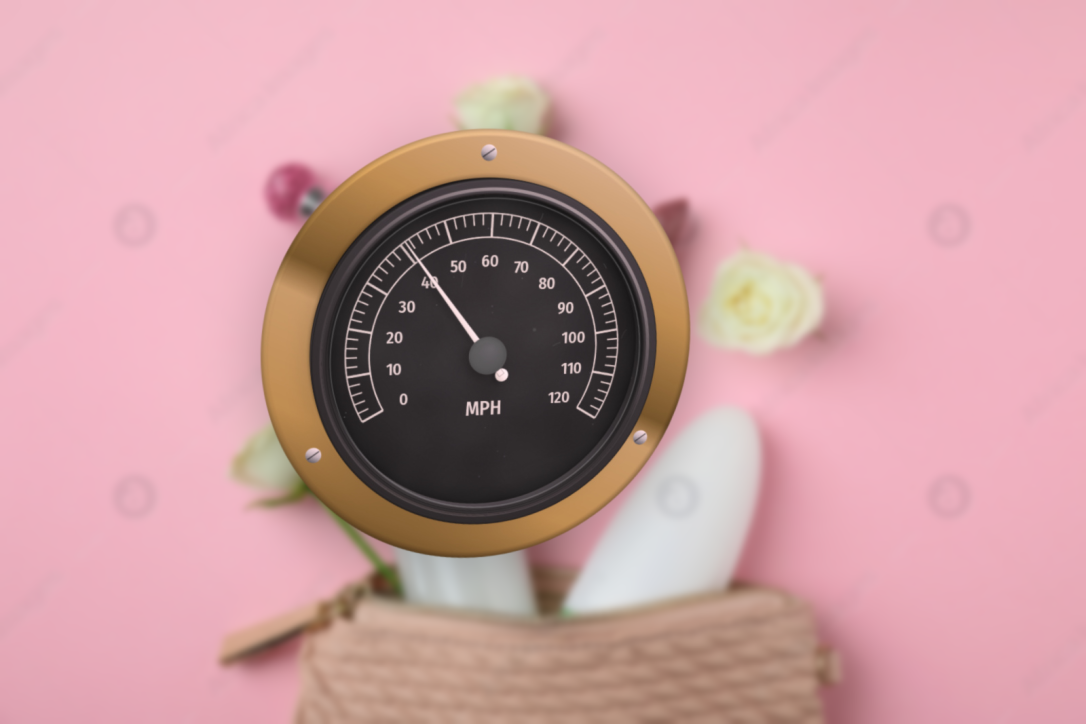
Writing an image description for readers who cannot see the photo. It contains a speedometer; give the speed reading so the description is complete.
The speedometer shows 41 mph
